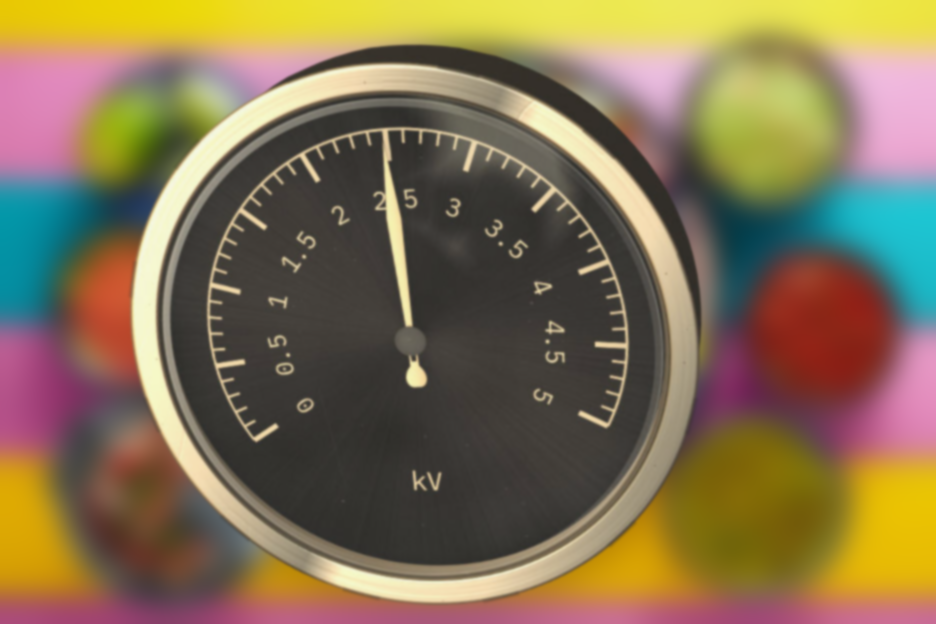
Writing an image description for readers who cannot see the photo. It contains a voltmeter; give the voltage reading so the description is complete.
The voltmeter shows 2.5 kV
